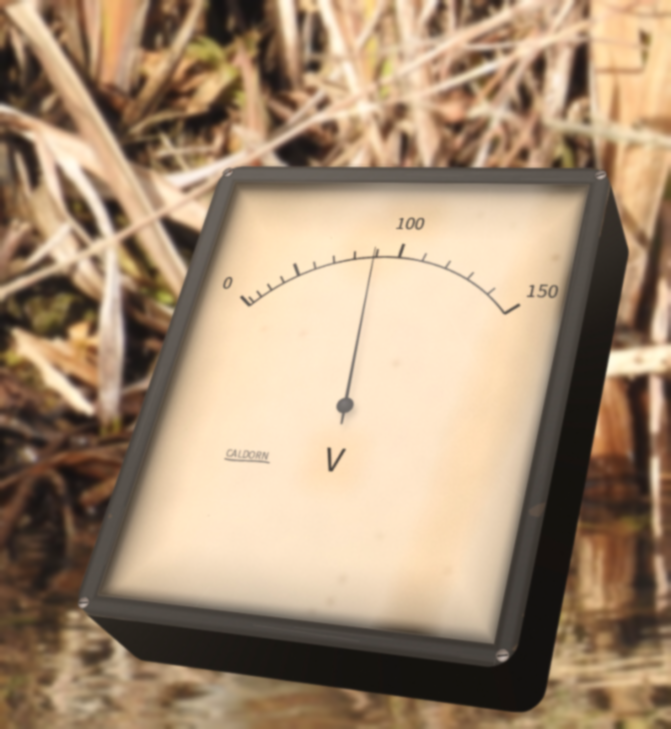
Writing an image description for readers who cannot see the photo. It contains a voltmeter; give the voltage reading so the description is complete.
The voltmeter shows 90 V
